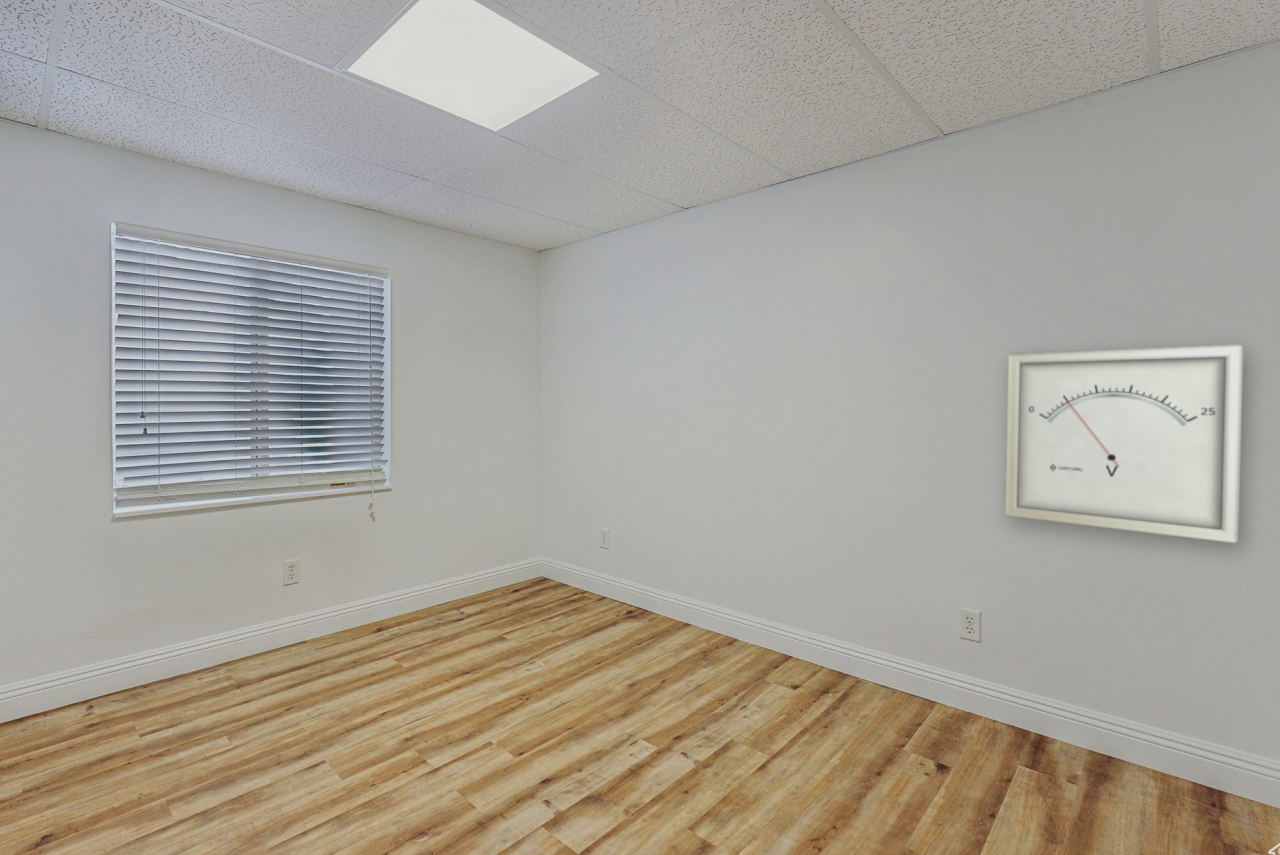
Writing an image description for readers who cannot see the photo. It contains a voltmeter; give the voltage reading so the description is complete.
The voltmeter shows 5 V
